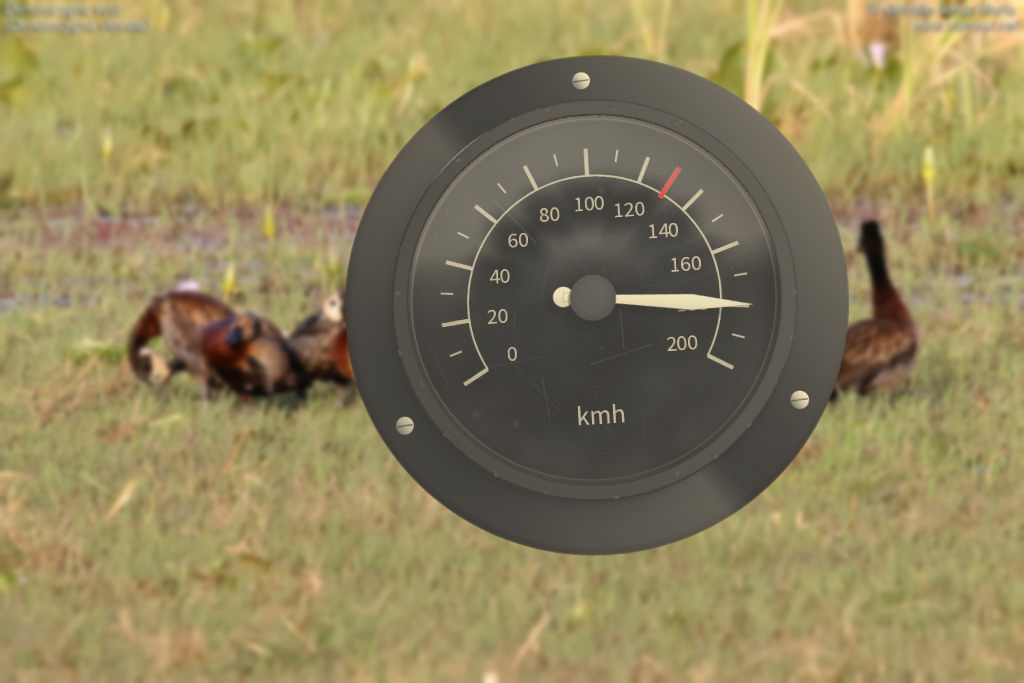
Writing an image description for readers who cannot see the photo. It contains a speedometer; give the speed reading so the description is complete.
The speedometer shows 180 km/h
